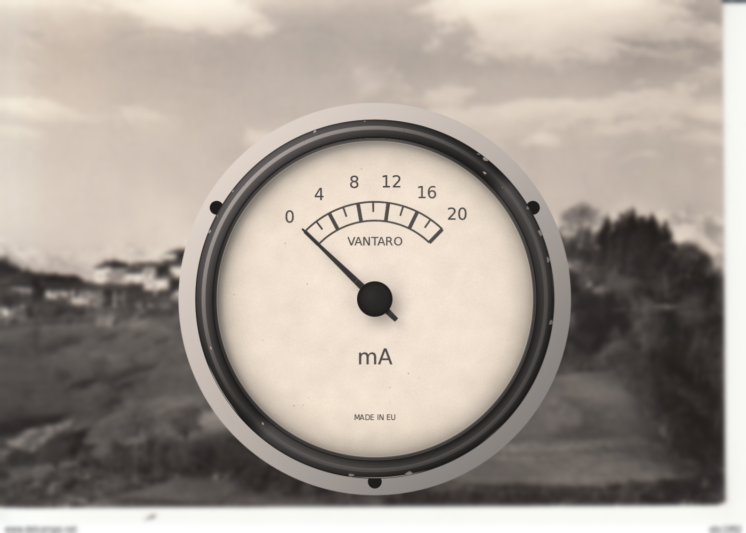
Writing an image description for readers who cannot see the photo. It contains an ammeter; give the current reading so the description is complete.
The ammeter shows 0 mA
